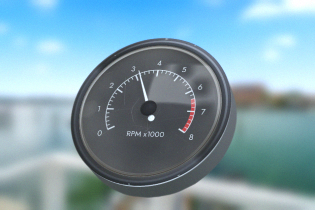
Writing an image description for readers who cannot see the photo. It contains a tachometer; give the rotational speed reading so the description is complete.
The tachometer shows 3200 rpm
